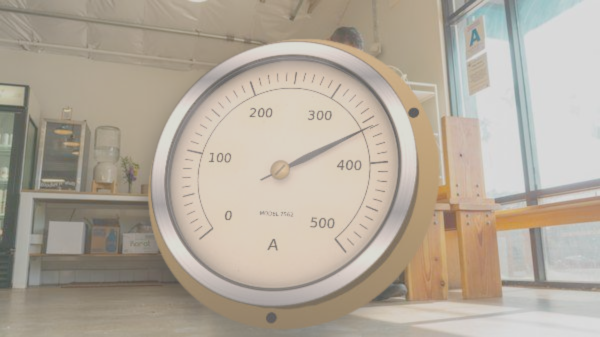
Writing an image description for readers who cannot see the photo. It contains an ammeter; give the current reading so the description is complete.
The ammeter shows 360 A
